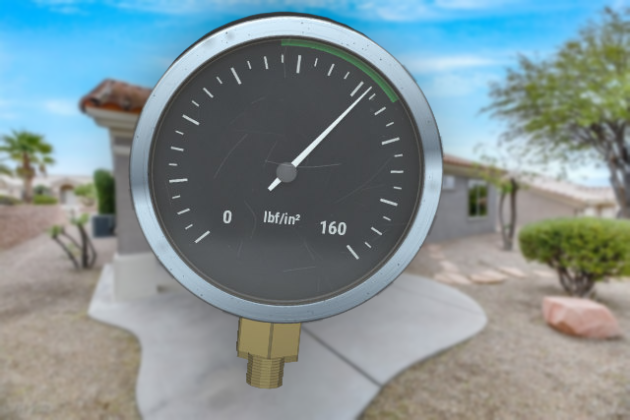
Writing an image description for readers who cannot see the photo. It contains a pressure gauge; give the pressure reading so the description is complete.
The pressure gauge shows 102.5 psi
